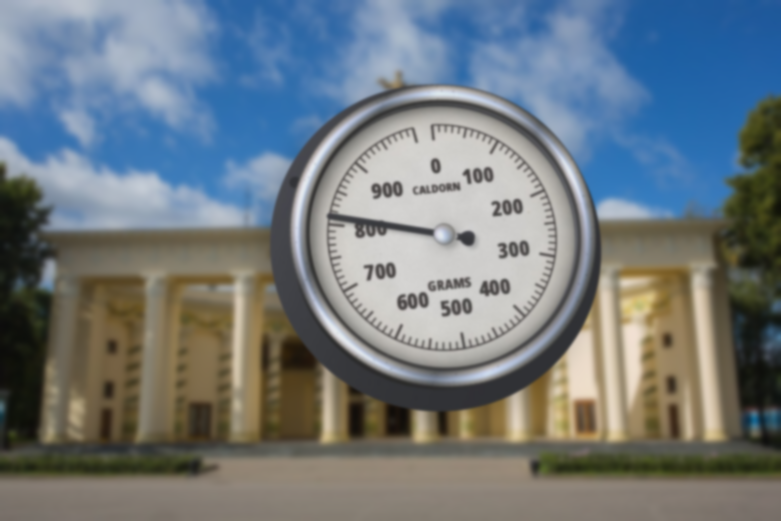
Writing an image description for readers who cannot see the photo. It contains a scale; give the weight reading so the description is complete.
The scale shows 810 g
